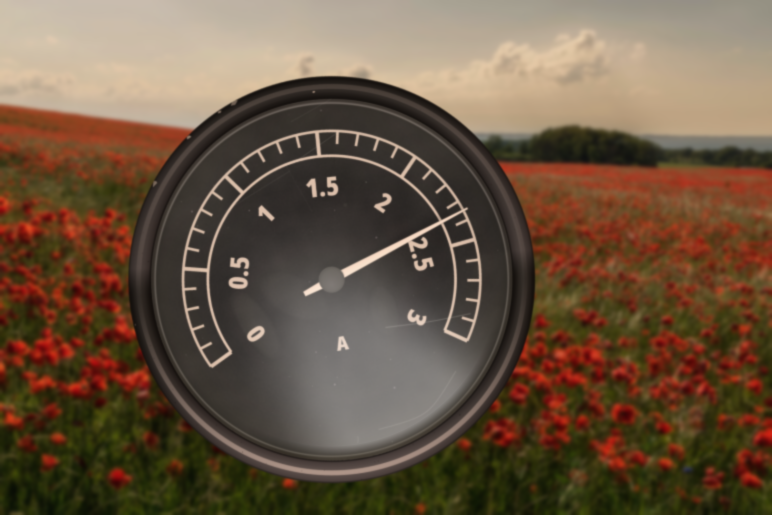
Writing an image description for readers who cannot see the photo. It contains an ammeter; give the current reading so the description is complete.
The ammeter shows 2.35 A
